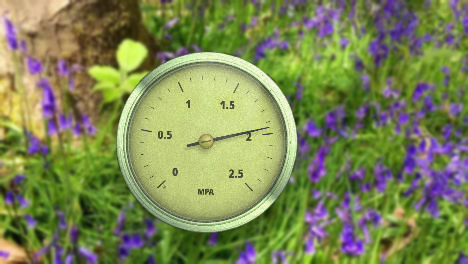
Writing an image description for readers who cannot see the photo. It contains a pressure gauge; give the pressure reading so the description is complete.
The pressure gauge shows 1.95 MPa
